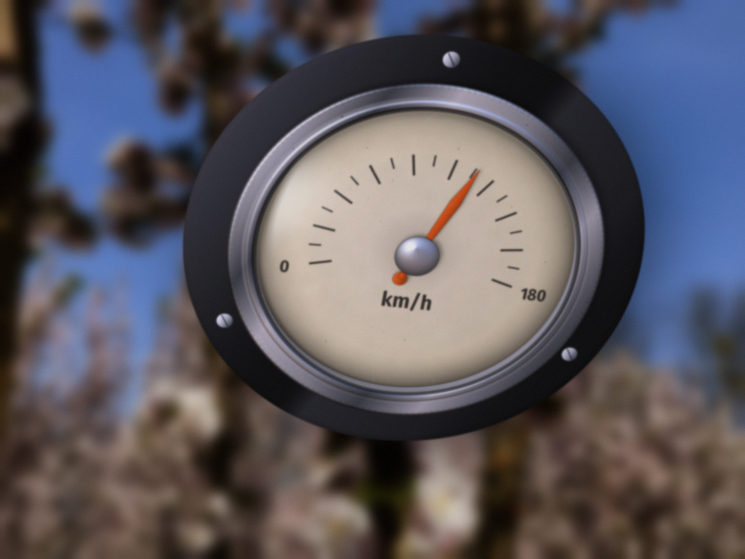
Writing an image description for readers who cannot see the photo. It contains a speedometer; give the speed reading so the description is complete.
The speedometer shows 110 km/h
